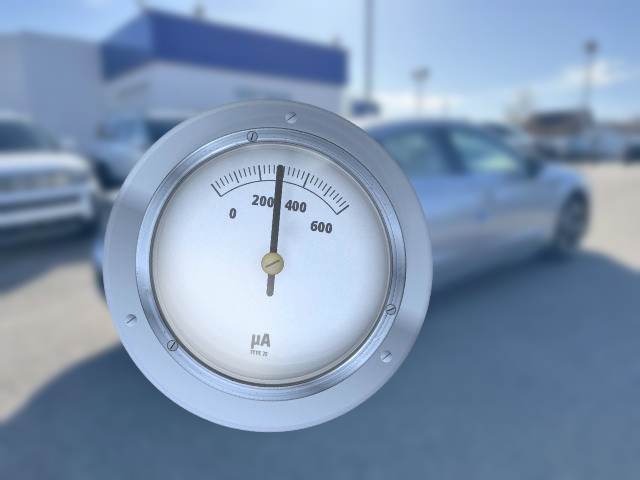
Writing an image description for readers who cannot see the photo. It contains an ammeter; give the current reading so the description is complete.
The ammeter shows 280 µA
